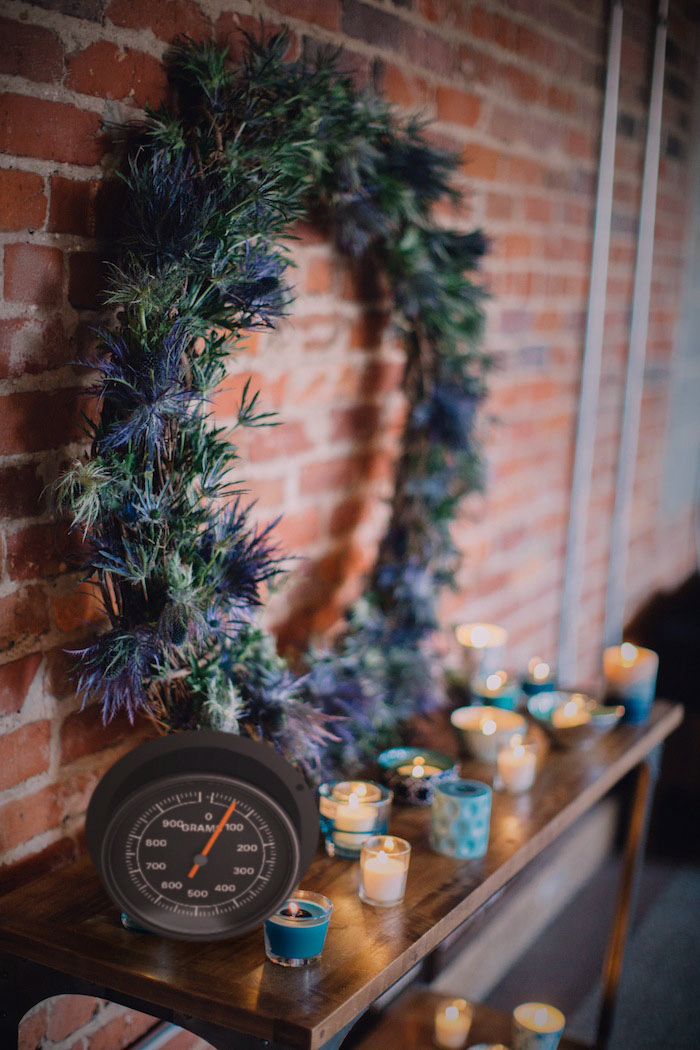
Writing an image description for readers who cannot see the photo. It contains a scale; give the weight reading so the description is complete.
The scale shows 50 g
